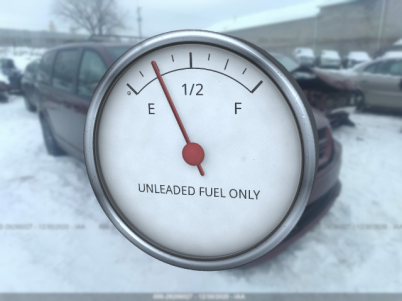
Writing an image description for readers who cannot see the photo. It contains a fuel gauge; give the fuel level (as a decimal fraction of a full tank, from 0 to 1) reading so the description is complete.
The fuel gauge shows 0.25
